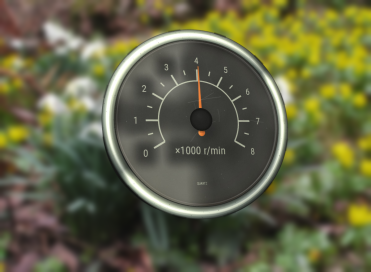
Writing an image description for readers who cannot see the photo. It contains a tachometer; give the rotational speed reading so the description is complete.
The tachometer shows 4000 rpm
